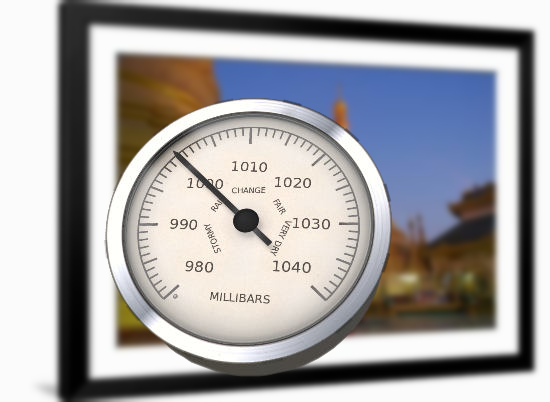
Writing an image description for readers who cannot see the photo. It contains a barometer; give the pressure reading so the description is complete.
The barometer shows 1000 mbar
